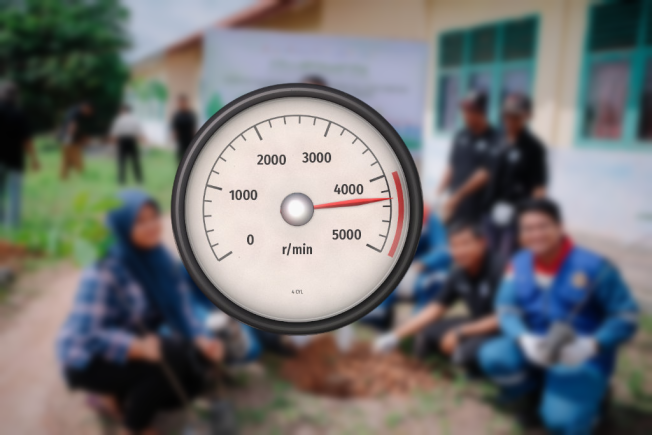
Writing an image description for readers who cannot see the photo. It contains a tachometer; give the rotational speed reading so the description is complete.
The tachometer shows 4300 rpm
